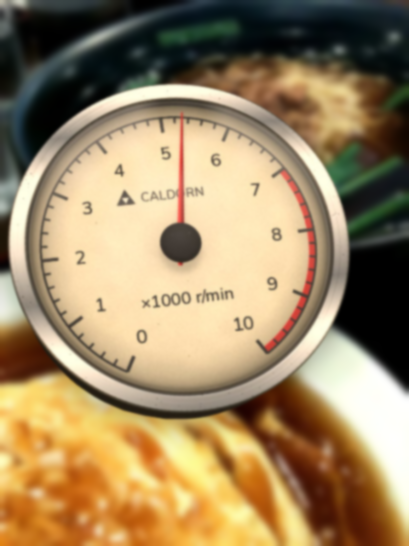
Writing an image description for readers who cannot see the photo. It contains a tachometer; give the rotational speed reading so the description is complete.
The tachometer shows 5300 rpm
